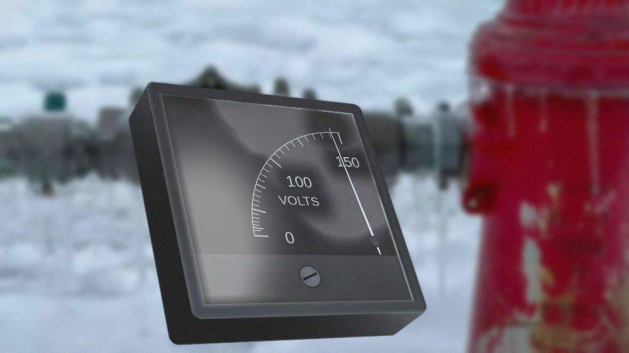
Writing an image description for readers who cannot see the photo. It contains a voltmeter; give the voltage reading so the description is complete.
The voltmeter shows 145 V
